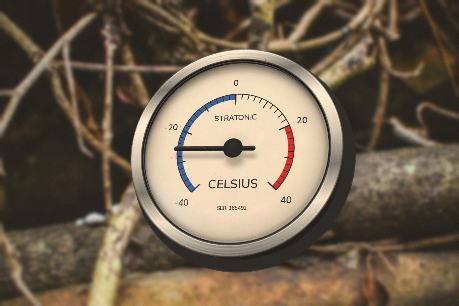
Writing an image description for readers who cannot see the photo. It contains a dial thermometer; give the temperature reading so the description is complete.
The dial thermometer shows -26 °C
